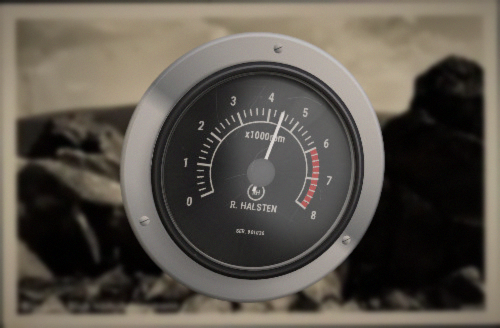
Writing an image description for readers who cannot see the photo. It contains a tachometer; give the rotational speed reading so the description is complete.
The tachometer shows 4400 rpm
